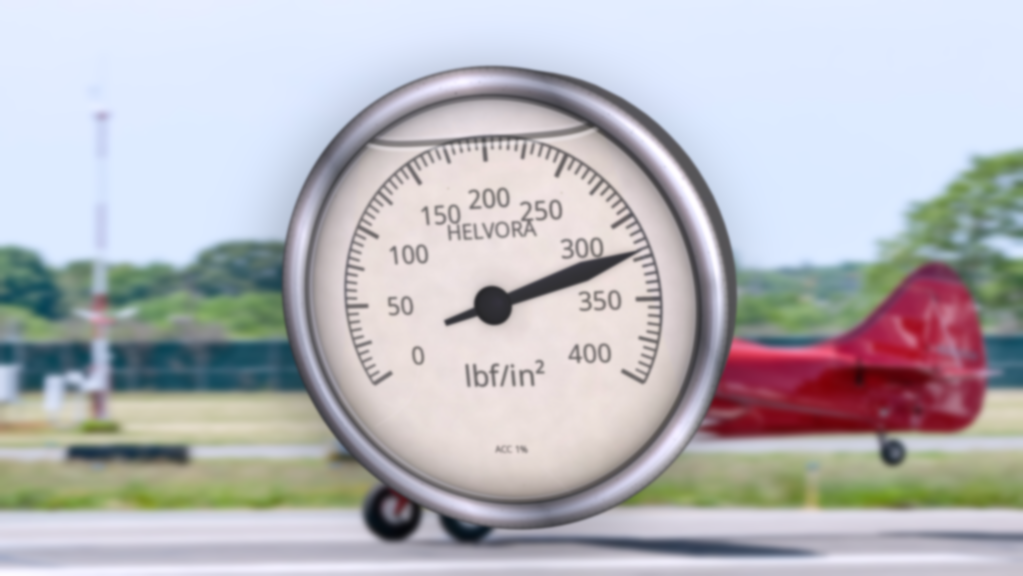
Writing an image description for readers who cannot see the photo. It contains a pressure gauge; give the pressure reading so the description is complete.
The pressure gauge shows 320 psi
